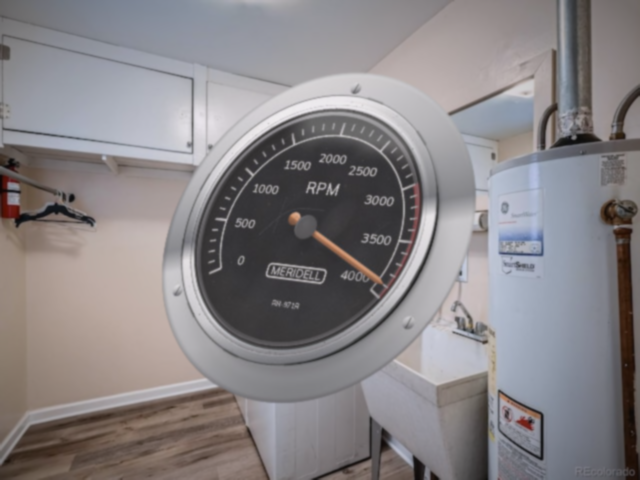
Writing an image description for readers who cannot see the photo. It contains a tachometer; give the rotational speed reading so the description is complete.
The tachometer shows 3900 rpm
